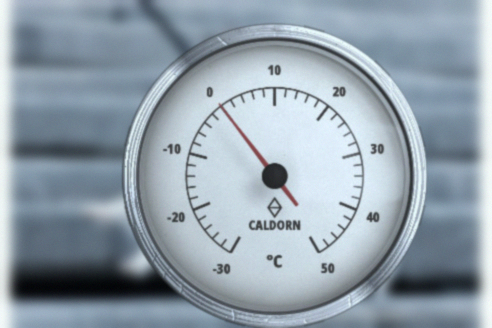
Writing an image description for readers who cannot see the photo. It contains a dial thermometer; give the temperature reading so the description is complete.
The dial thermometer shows 0 °C
